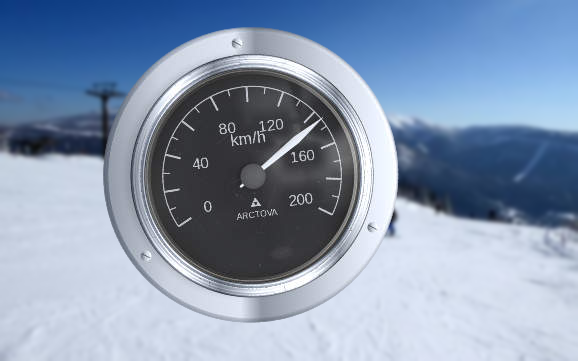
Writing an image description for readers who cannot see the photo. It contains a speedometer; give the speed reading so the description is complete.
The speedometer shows 145 km/h
